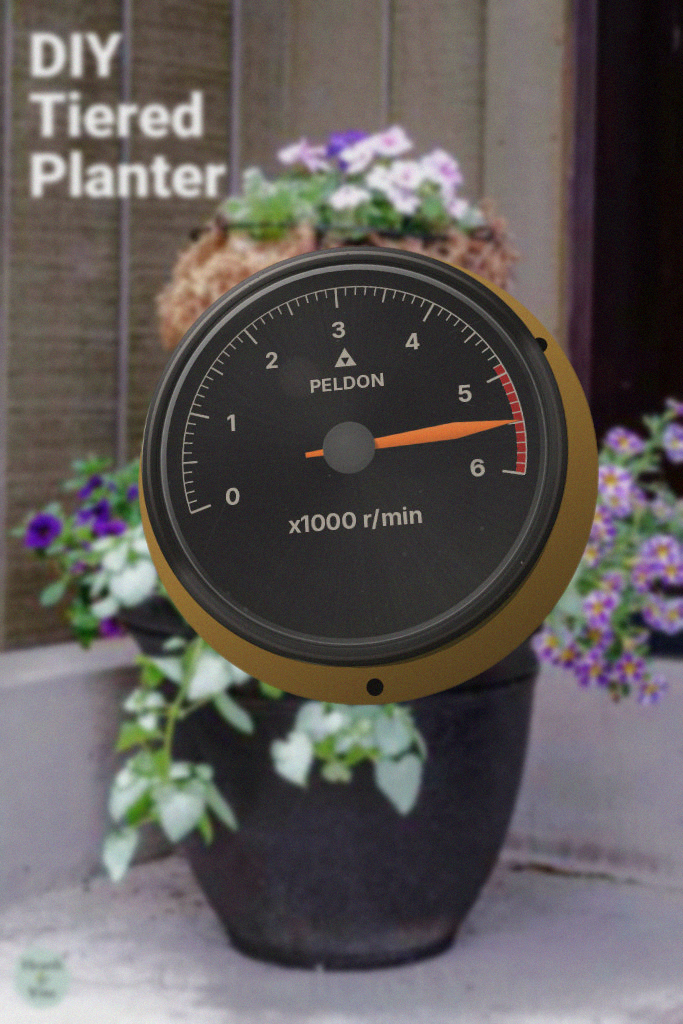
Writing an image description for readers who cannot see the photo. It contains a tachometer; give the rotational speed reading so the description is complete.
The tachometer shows 5500 rpm
